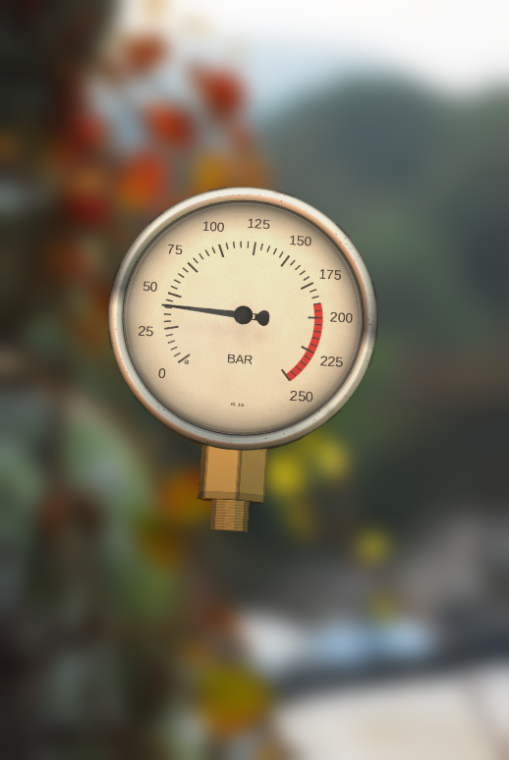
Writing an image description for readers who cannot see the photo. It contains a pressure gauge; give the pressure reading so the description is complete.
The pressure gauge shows 40 bar
